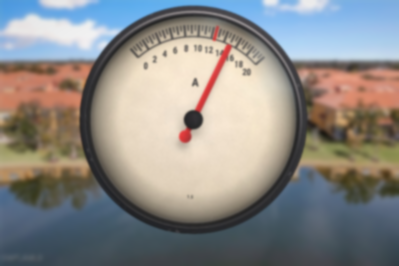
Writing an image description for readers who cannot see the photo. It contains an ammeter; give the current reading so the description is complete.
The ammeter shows 15 A
